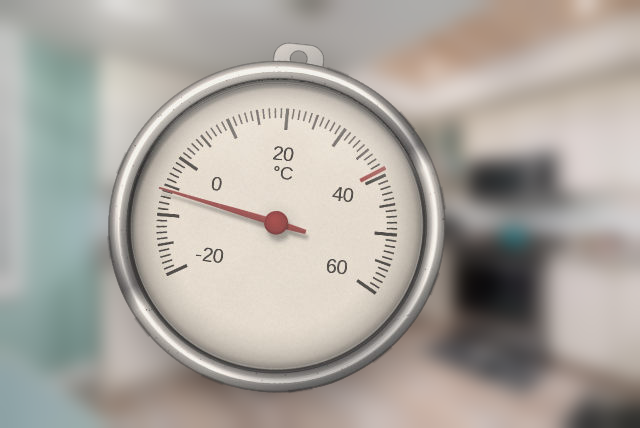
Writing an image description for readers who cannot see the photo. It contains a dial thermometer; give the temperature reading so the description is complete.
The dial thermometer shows -6 °C
